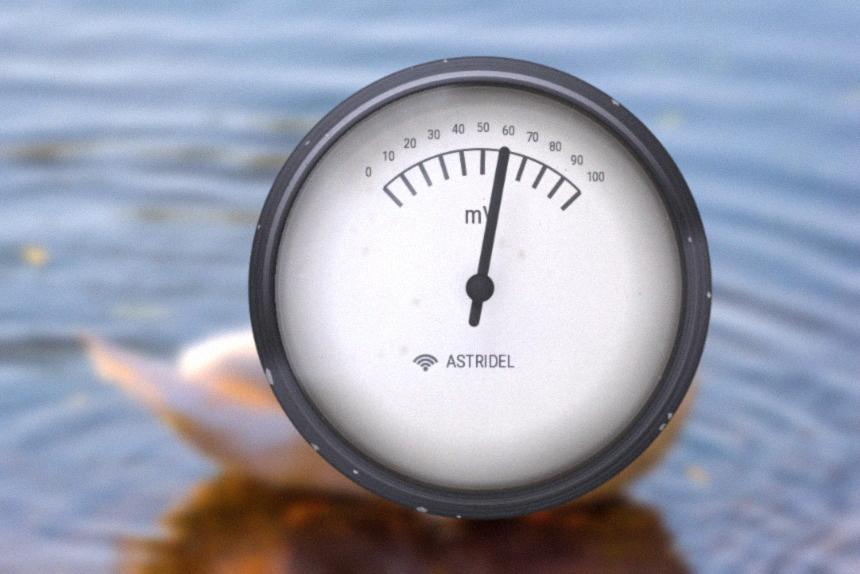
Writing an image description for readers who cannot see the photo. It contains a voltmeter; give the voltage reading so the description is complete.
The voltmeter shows 60 mV
